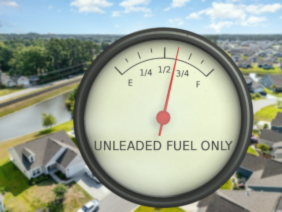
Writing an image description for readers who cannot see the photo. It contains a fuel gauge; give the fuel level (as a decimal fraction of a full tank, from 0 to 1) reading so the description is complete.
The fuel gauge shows 0.625
